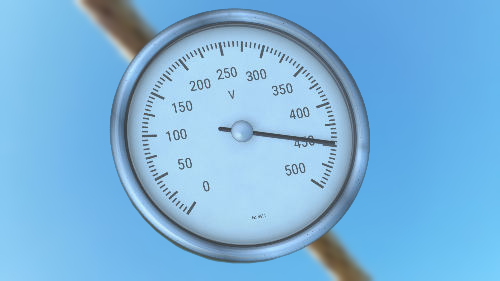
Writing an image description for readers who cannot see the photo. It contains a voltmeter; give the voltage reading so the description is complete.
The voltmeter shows 450 V
